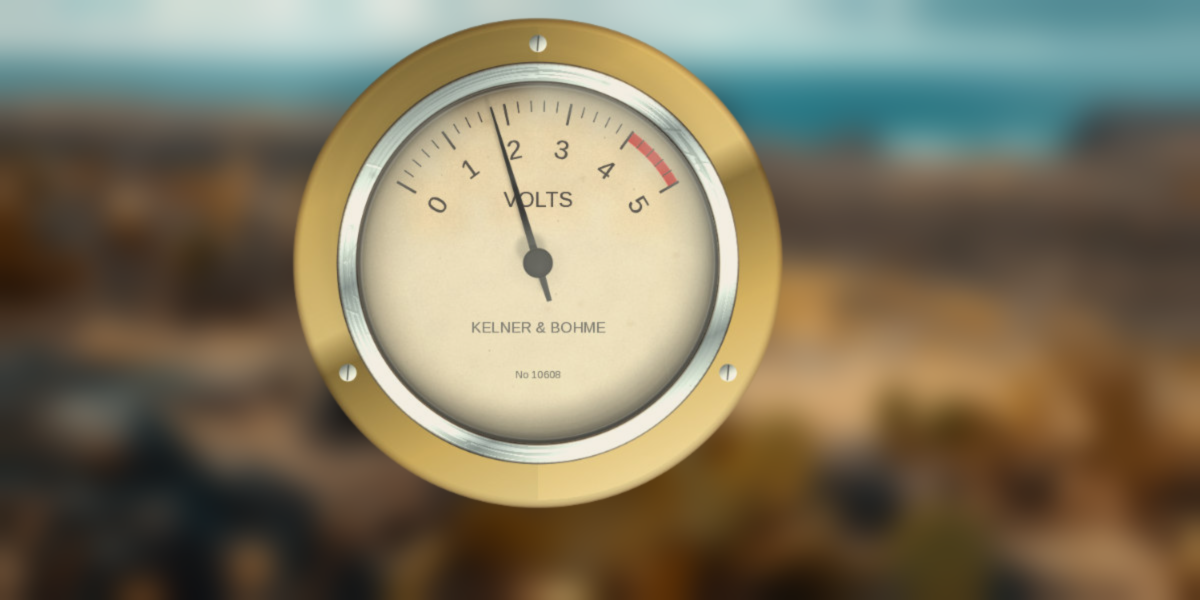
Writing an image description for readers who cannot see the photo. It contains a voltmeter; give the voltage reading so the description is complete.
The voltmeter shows 1.8 V
